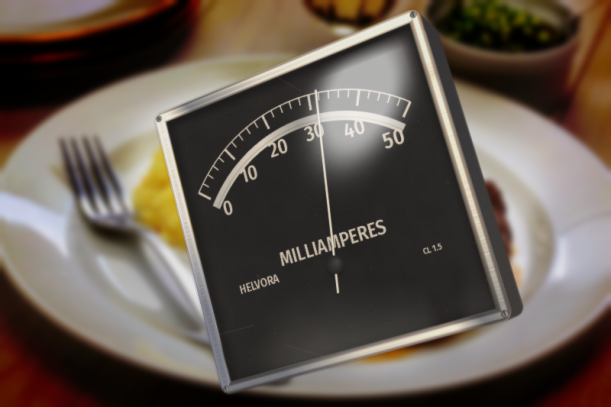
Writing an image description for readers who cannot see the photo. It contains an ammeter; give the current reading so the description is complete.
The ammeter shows 32 mA
